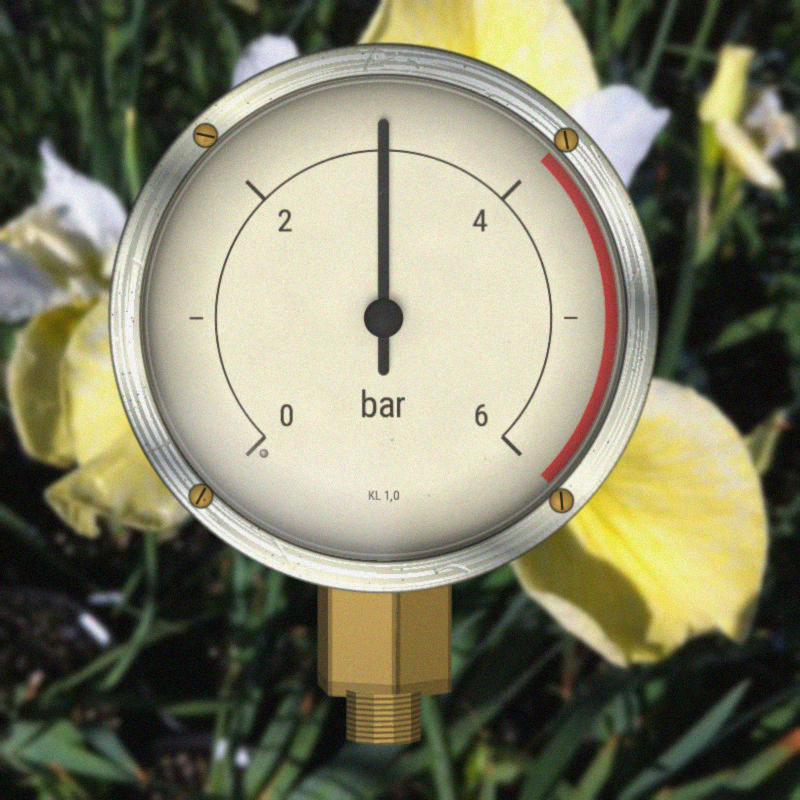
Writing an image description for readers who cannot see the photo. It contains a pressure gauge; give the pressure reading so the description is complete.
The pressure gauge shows 3 bar
